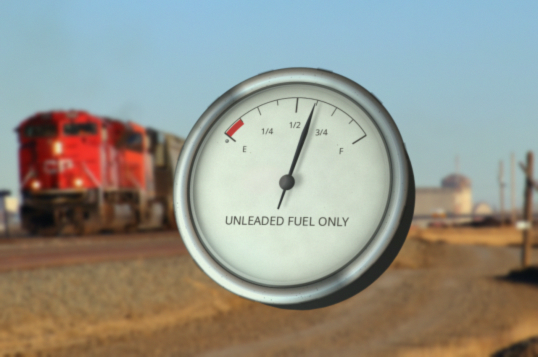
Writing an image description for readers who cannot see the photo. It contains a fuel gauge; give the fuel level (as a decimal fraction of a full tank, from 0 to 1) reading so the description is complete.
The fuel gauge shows 0.625
